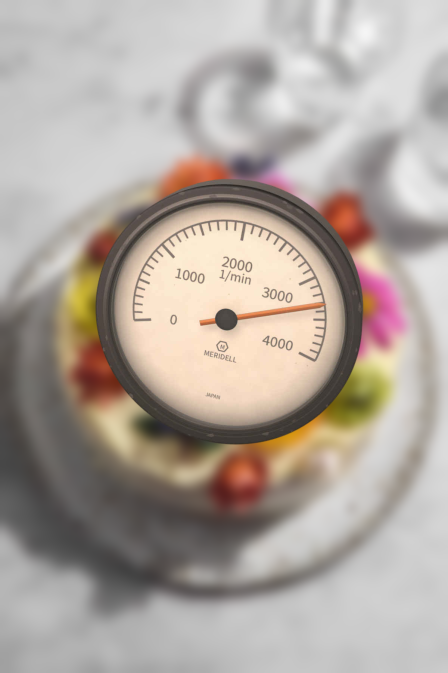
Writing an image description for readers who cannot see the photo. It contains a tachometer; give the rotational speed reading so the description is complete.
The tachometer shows 3300 rpm
